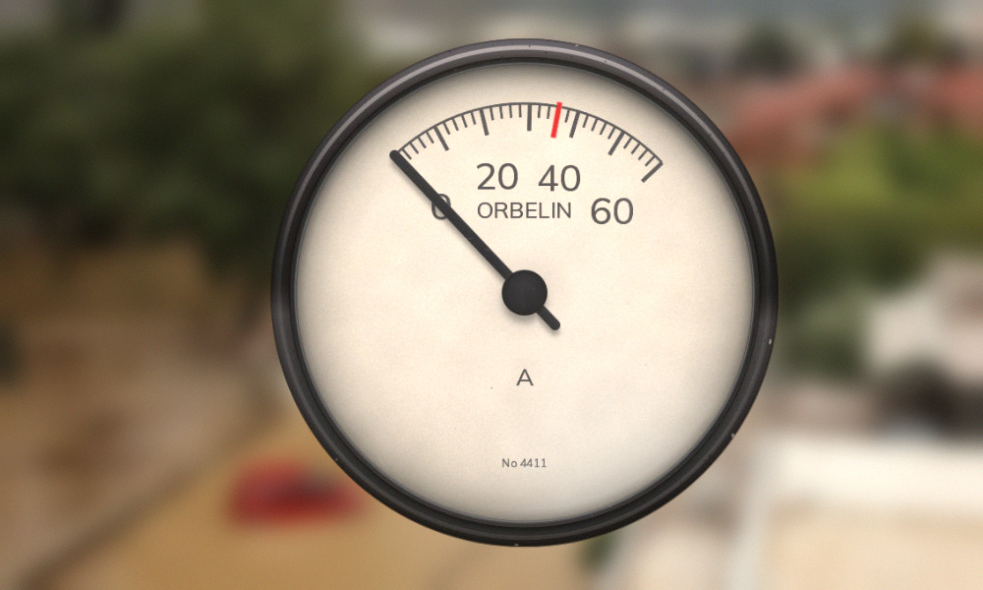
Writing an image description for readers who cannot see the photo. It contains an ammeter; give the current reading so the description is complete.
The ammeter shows 0 A
